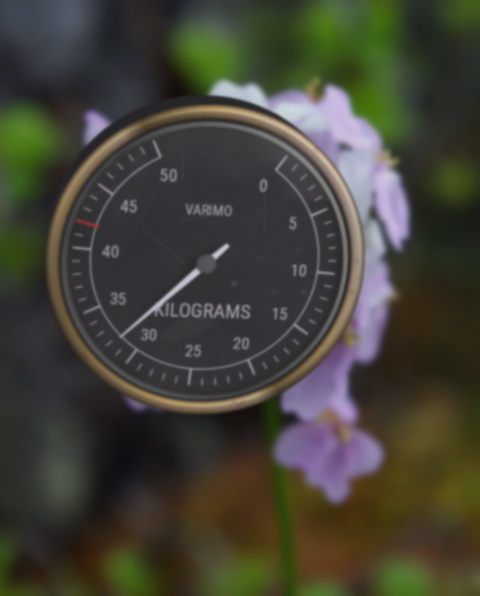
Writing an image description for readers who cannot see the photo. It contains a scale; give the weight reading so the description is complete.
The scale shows 32 kg
